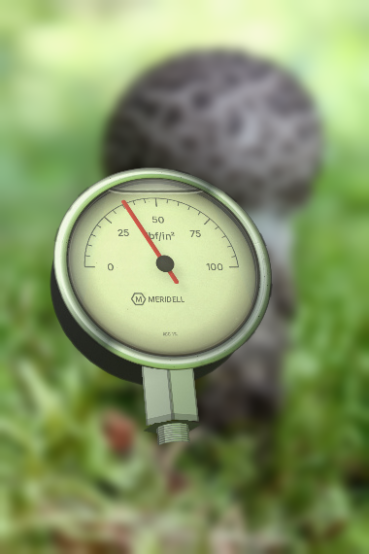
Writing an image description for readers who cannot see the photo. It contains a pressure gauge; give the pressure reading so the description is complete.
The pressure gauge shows 35 psi
